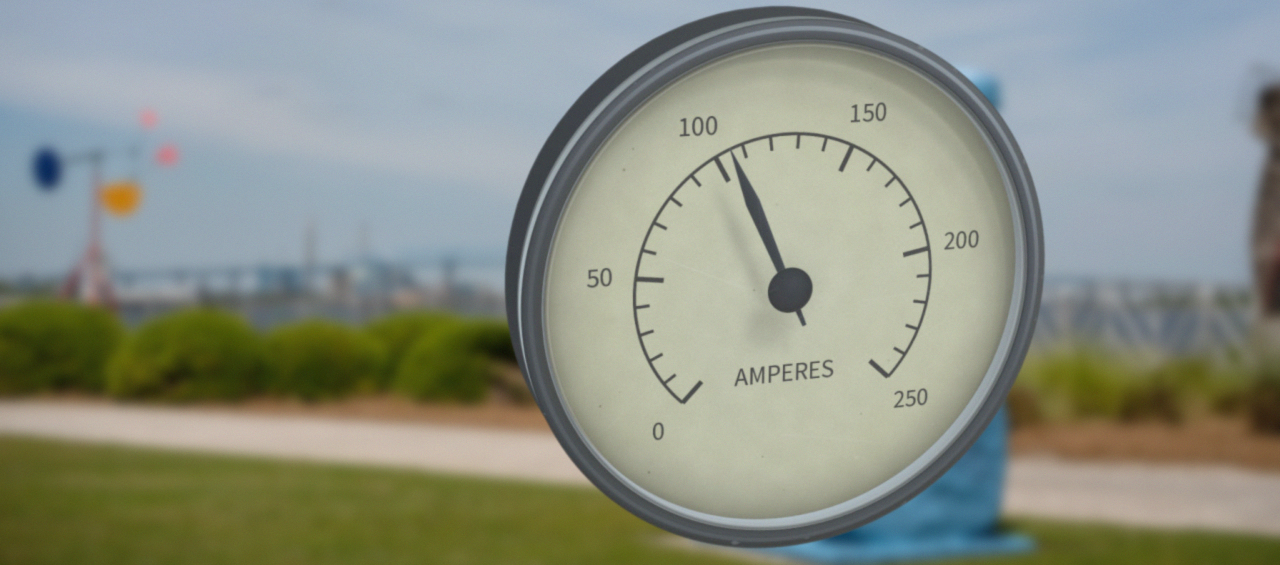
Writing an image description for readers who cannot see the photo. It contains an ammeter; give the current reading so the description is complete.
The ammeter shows 105 A
